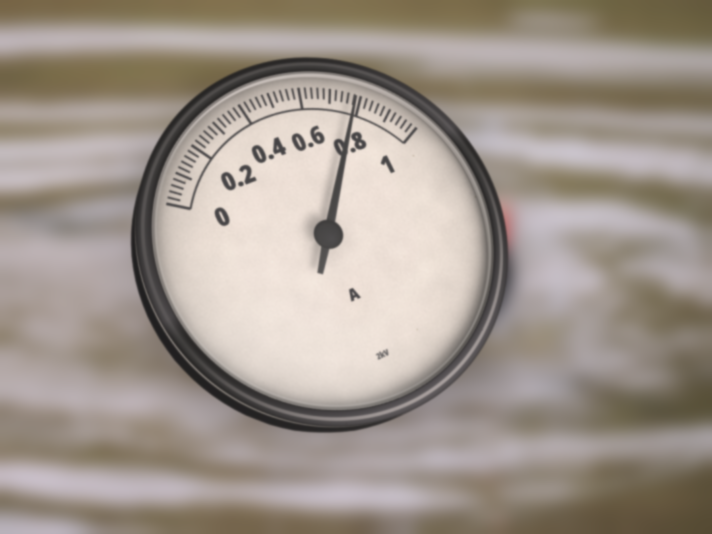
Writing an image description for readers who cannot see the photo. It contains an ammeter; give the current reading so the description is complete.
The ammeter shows 0.78 A
